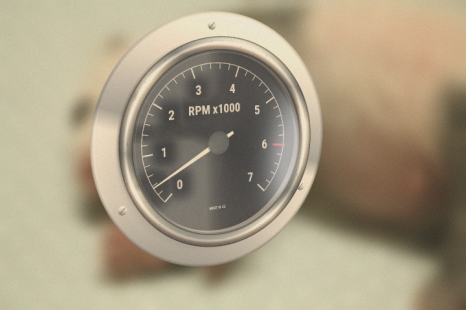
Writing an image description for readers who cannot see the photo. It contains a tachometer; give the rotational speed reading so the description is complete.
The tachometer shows 400 rpm
